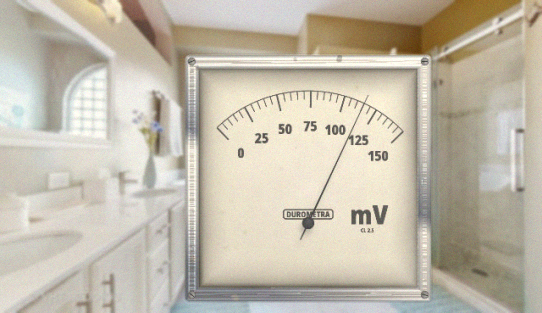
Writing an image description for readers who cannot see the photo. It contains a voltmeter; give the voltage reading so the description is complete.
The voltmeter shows 115 mV
